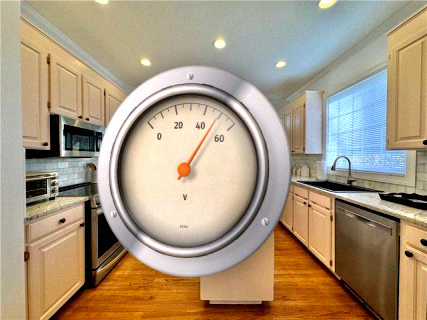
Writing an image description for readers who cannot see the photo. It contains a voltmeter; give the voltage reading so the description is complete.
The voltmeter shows 50 V
